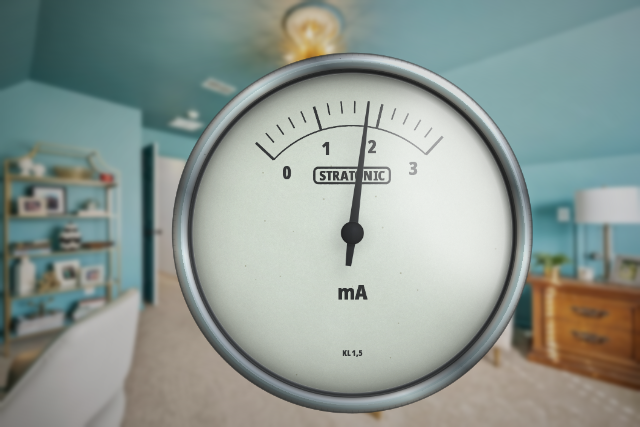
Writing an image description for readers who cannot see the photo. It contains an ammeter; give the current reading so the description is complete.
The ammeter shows 1.8 mA
